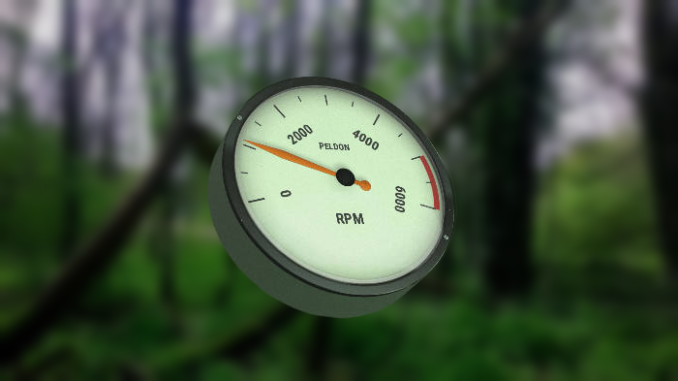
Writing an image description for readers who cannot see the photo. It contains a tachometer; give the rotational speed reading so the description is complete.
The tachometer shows 1000 rpm
